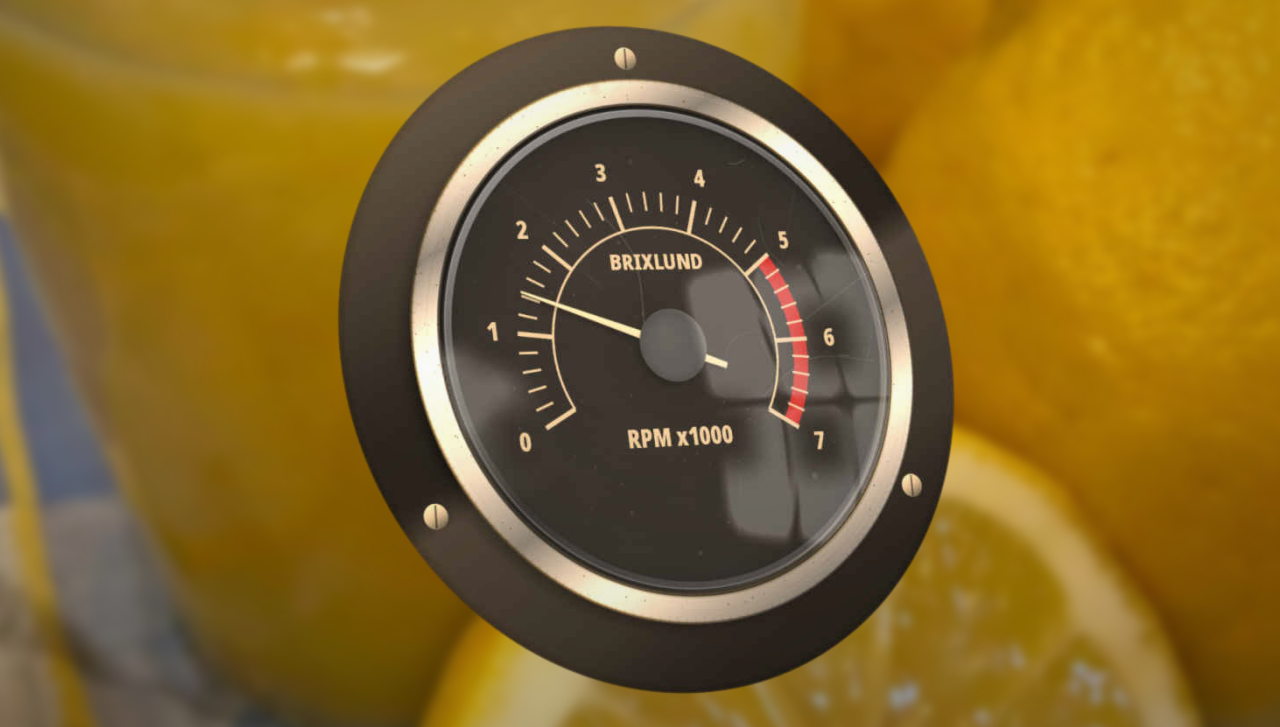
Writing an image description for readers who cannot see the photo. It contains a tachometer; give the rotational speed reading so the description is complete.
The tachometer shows 1400 rpm
